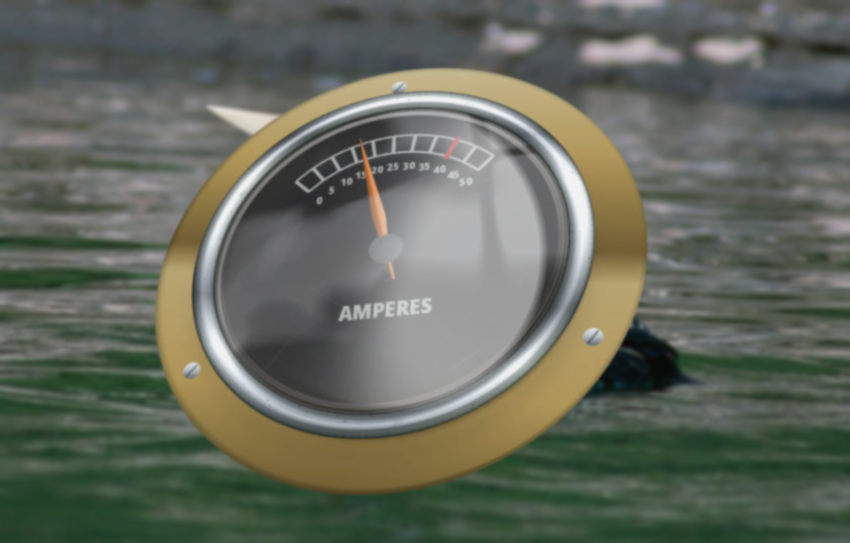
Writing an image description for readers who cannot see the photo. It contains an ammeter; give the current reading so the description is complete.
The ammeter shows 17.5 A
